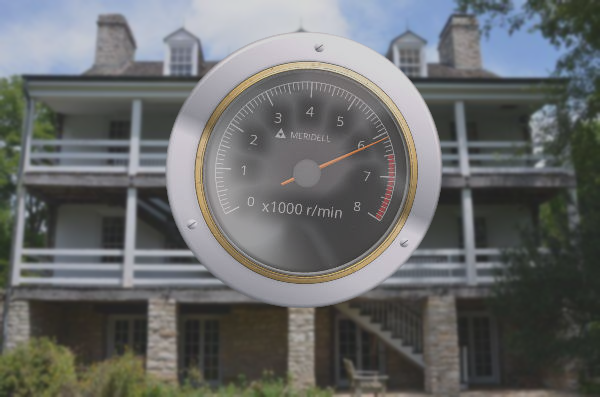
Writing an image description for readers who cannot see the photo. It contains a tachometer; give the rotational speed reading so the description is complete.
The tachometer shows 6100 rpm
